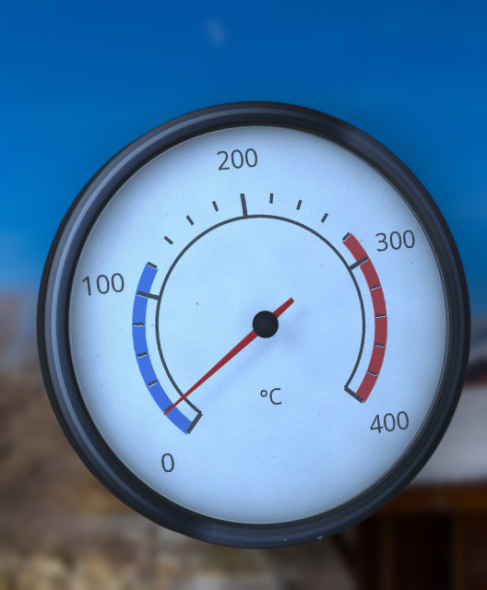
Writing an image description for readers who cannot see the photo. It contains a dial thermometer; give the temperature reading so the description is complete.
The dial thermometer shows 20 °C
